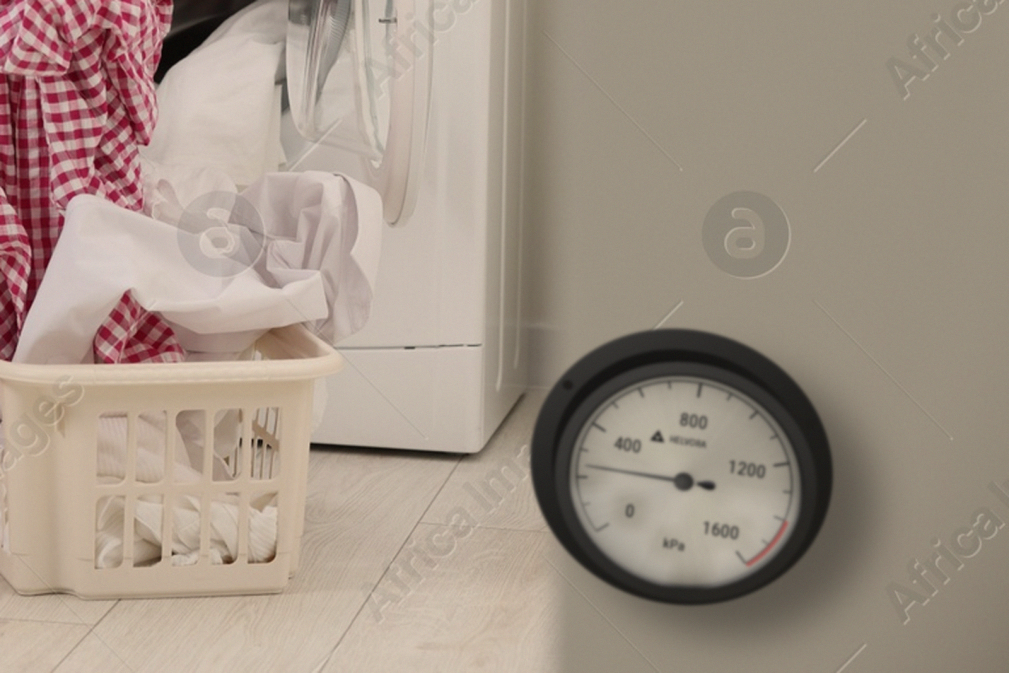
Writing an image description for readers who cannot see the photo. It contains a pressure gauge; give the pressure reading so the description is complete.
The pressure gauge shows 250 kPa
